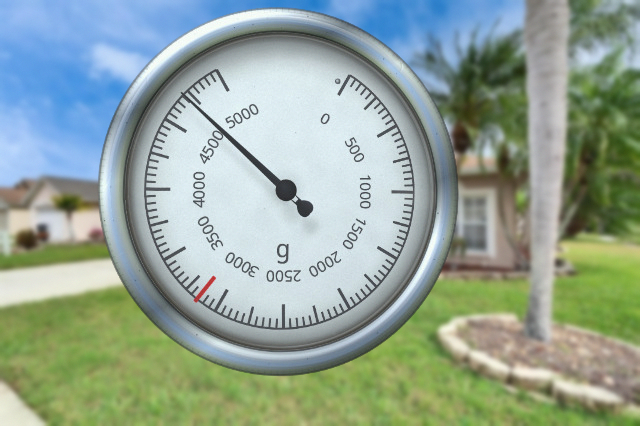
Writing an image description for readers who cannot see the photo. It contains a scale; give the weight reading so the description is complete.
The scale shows 4700 g
